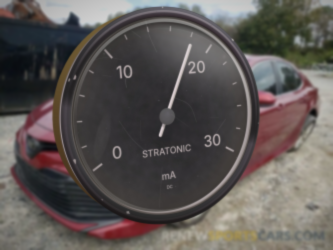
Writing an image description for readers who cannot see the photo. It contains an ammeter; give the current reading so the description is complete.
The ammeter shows 18 mA
